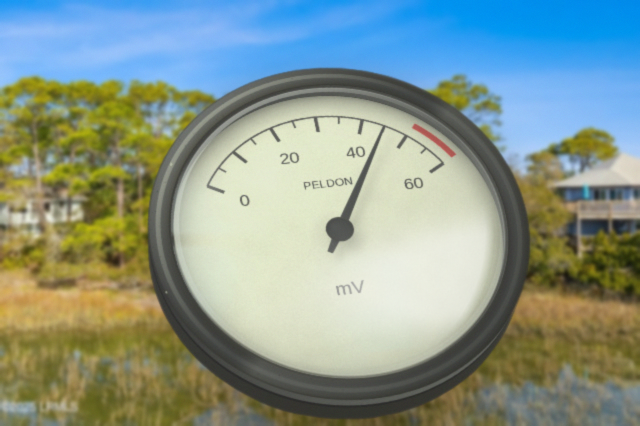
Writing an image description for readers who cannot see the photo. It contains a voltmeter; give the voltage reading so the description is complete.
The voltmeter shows 45 mV
